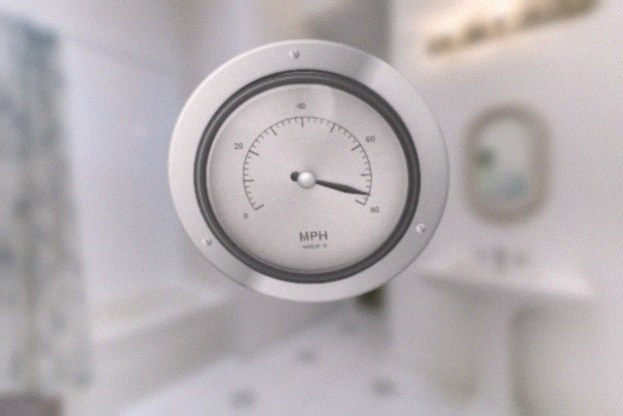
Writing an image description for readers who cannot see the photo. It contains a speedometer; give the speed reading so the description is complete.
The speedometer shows 76 mph
